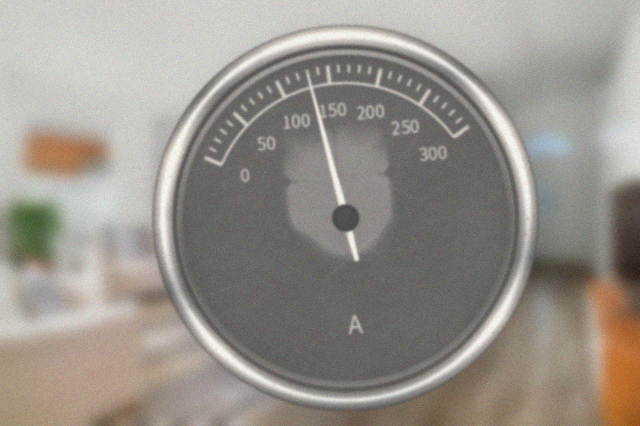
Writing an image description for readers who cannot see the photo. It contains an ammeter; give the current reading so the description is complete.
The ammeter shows 130 A
